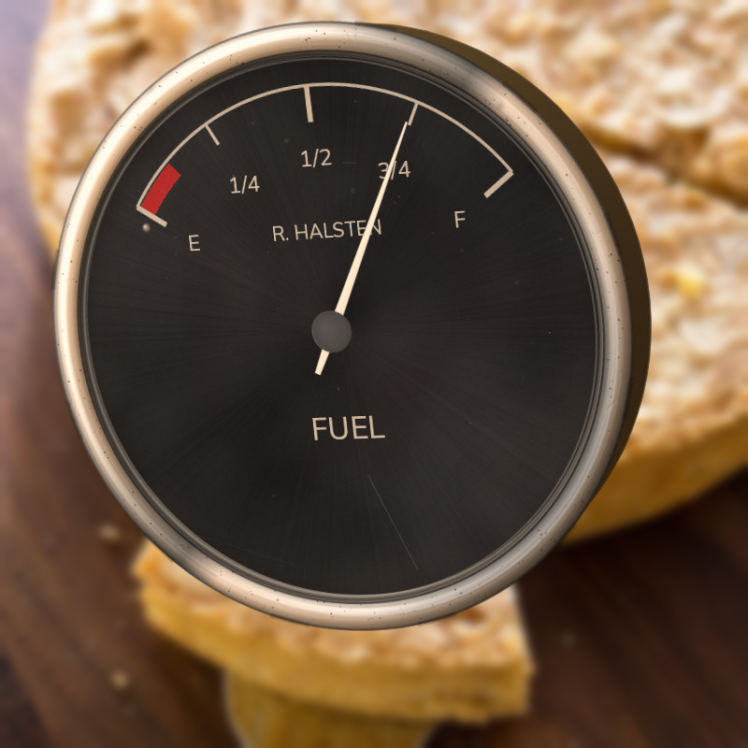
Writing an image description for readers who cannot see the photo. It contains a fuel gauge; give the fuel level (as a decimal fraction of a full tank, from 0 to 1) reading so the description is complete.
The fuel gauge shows 0.75
